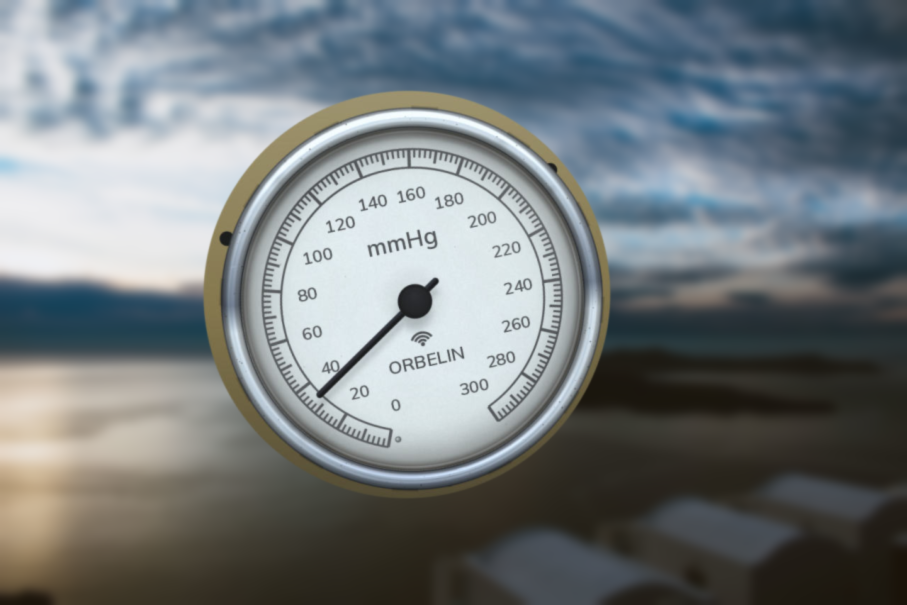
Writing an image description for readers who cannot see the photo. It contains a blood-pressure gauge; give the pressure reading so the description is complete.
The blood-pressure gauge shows 34 mmHg
